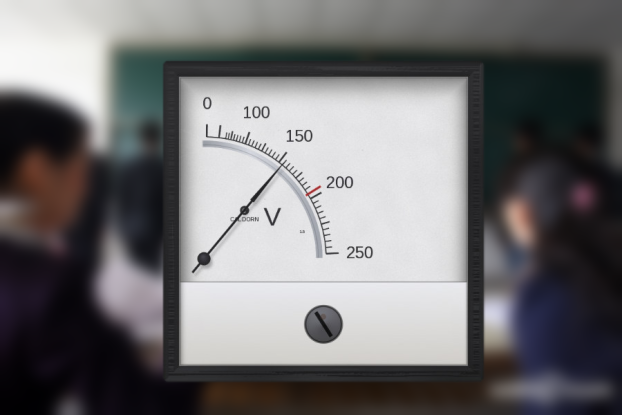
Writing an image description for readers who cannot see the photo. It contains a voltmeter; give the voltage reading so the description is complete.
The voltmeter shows 155 V
